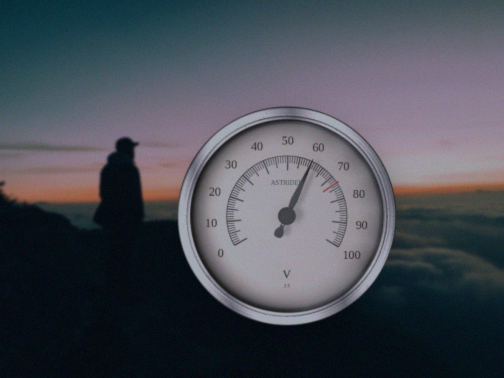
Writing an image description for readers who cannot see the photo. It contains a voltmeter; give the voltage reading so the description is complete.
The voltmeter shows 60 V
